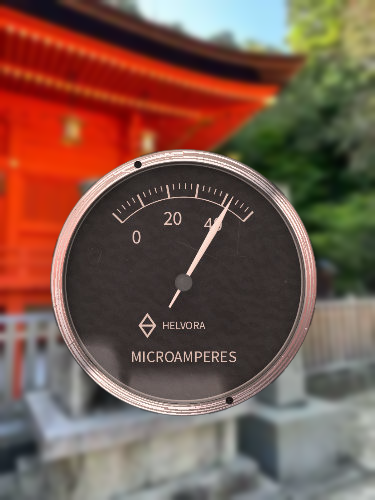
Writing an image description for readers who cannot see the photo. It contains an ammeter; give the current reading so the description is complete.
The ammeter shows 42 µA
